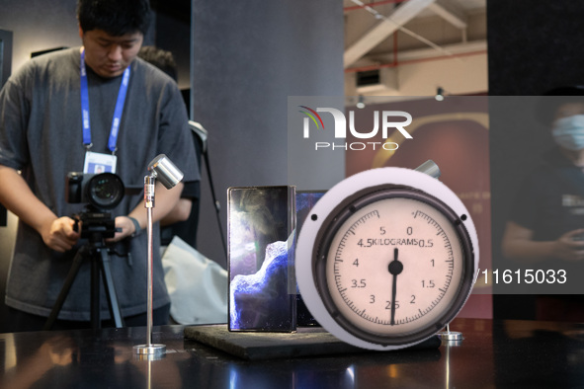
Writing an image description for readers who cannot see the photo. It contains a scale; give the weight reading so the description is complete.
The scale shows 2.5 kg
